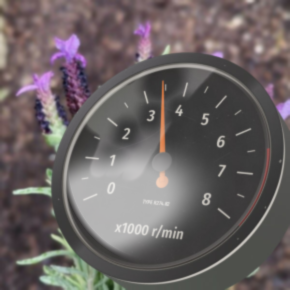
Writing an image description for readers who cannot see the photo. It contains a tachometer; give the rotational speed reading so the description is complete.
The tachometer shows 3500 rpm
